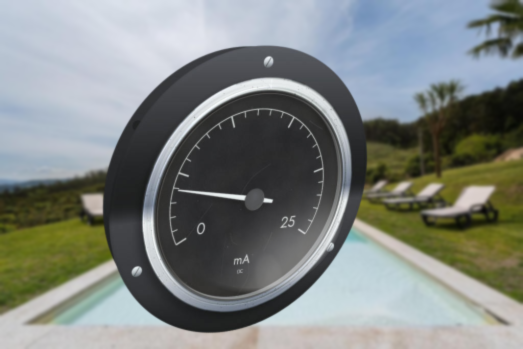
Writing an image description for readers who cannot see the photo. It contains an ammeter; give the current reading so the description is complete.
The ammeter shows 4 mA
